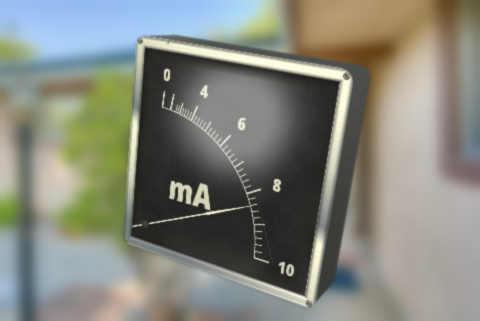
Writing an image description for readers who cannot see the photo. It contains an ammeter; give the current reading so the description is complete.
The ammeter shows 8.4 mA
